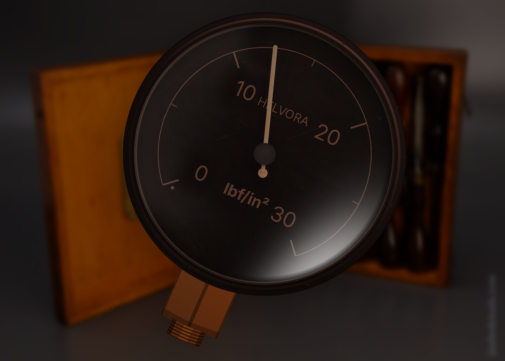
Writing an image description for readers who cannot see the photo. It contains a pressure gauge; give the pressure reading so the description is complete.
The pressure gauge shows 12.5 psi
